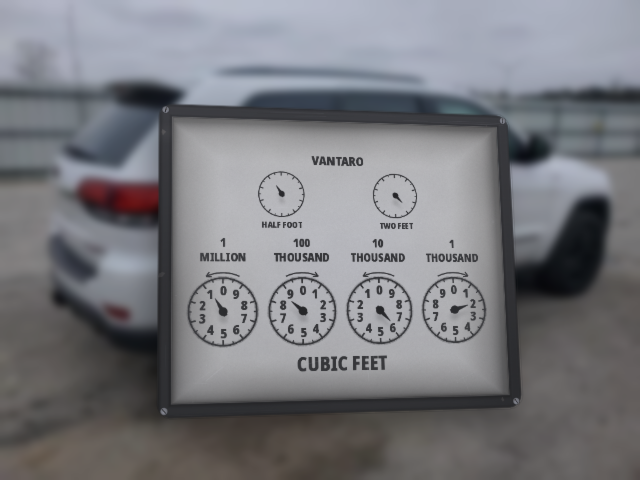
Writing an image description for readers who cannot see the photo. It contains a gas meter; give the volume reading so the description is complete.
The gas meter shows 86200 ft³
